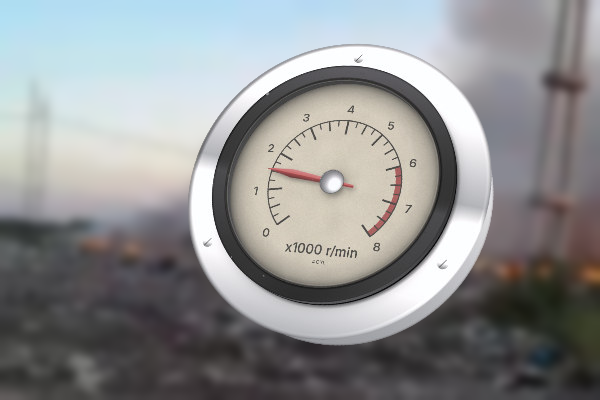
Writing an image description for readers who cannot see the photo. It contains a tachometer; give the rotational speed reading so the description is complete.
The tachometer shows 1500 rpm
